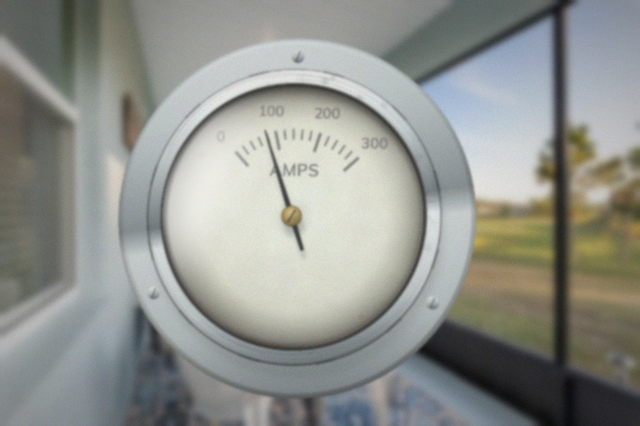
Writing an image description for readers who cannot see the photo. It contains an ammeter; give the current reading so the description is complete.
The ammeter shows 80 A
